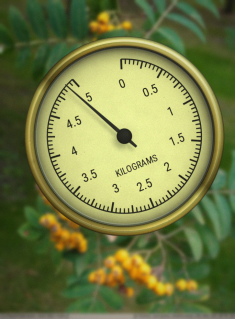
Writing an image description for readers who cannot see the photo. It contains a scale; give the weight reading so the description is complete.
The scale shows 4.9 kg
